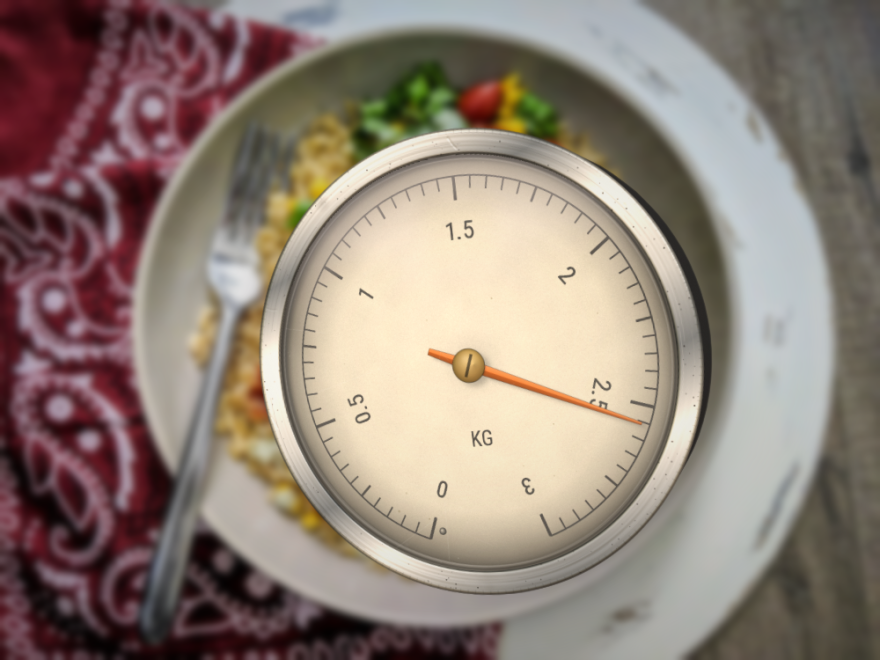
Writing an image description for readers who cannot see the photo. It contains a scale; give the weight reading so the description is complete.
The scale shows 2.55 kg
